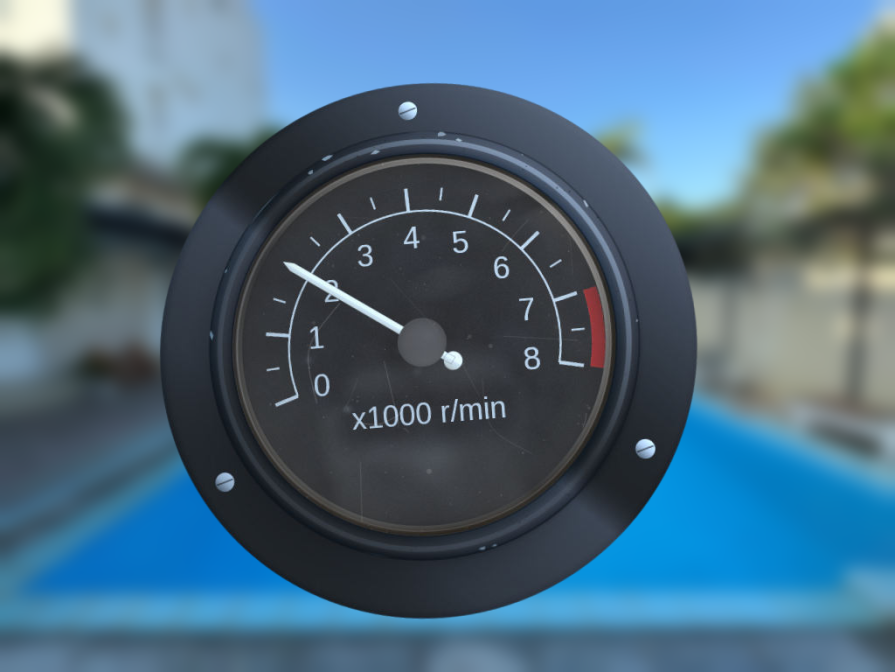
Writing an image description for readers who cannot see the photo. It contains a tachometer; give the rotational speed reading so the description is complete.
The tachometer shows 2000 rpm
